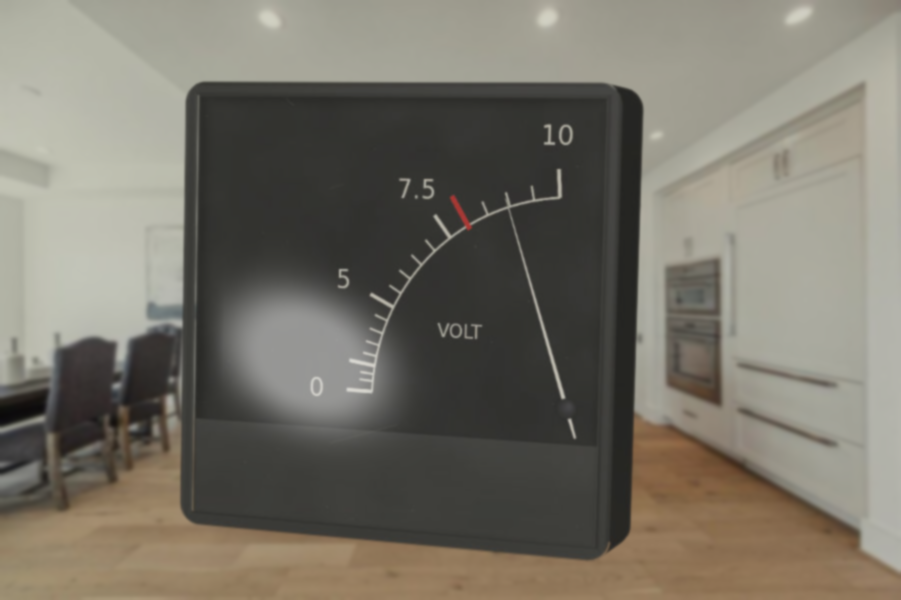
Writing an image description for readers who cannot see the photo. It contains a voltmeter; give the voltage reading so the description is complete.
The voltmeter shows 9 V
